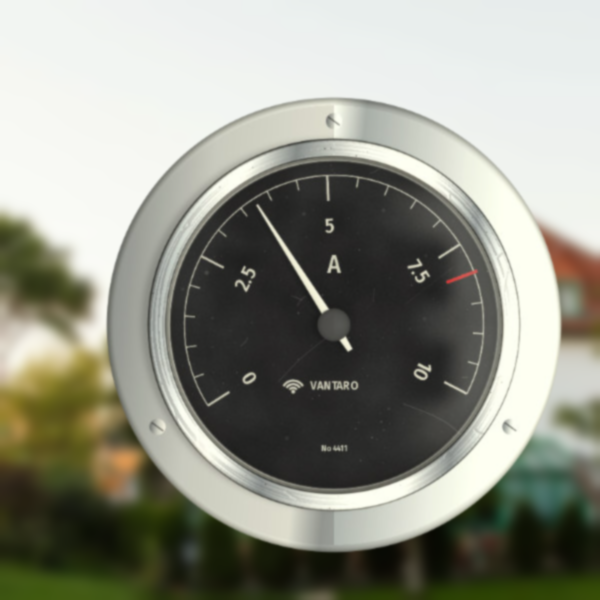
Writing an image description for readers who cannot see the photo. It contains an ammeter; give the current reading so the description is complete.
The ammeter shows 3.75 A
